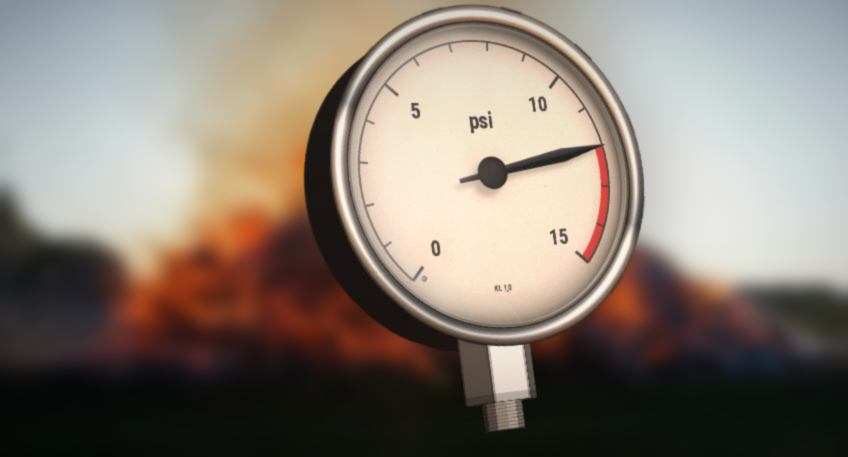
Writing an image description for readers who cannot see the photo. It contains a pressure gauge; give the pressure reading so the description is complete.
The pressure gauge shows 12 psi
